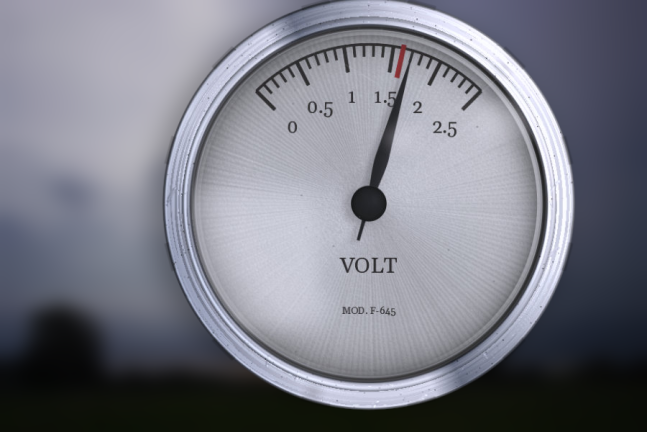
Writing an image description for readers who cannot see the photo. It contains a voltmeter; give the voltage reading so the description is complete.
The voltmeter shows 1.7 V
